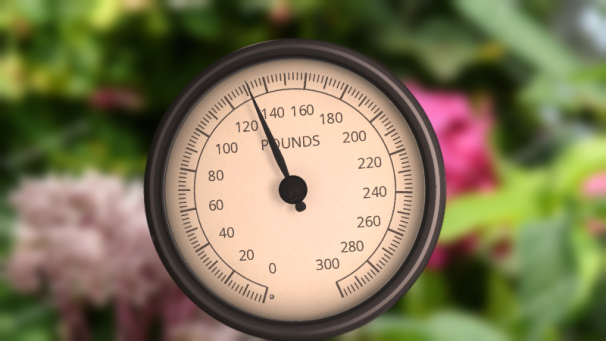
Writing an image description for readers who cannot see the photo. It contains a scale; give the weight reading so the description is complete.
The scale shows 132 lb
